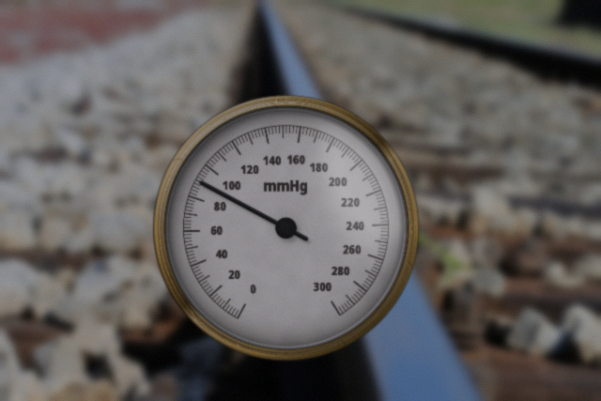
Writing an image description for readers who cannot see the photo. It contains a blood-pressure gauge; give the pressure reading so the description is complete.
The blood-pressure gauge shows 90 mmHg
